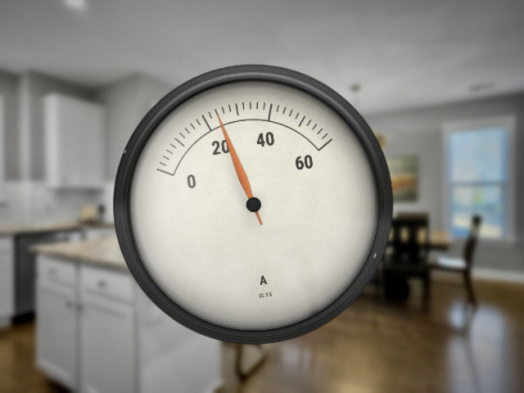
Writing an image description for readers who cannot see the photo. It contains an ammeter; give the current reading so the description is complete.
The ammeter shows 24 A
